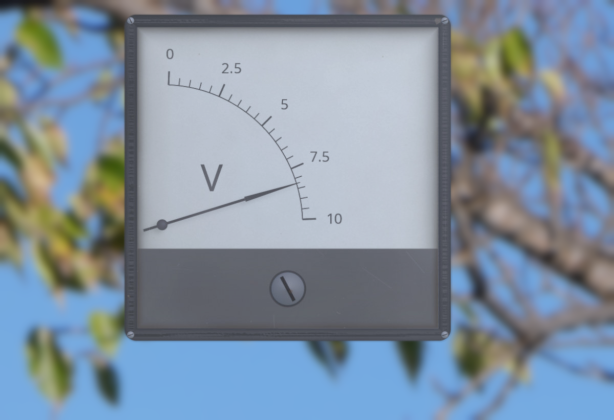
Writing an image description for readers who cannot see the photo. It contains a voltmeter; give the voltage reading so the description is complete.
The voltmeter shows 8.25 V
